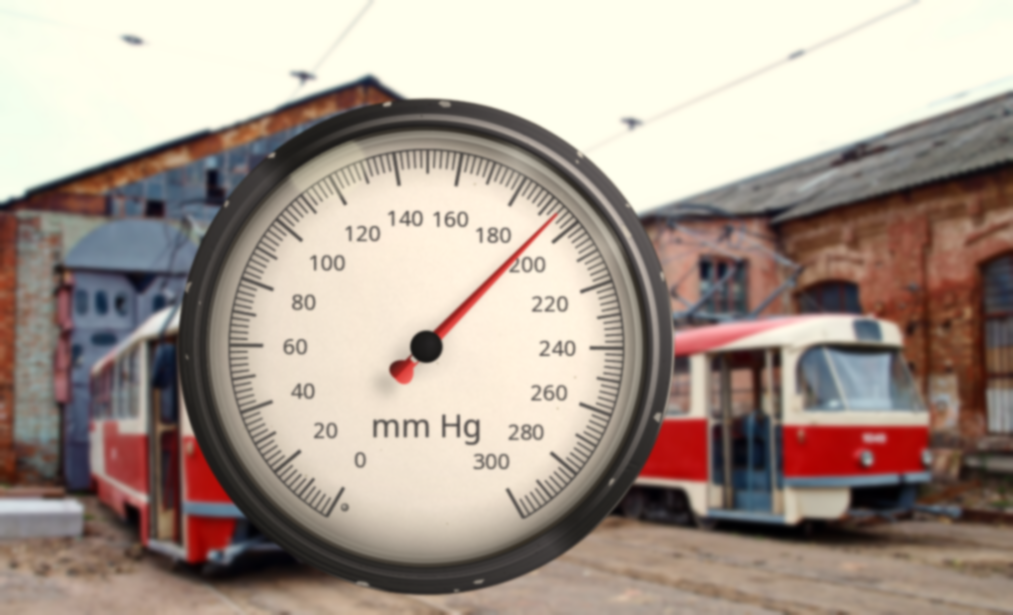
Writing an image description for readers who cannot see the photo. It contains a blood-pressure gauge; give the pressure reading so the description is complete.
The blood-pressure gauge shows 194 mmHg
